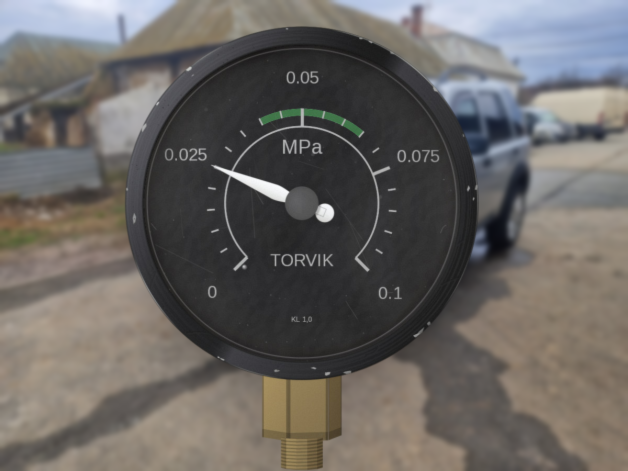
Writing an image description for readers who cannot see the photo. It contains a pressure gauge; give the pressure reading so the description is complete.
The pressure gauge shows 0.025 MPa
